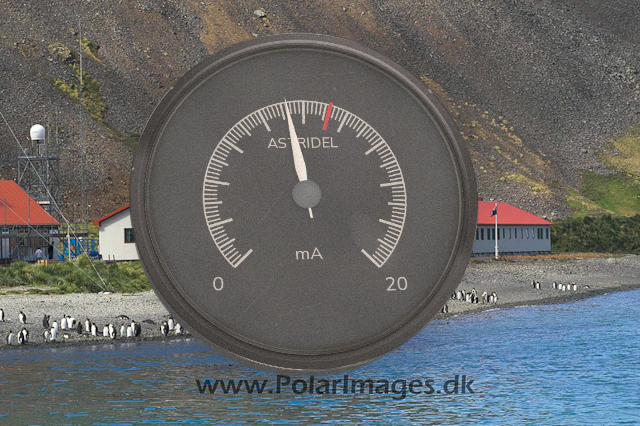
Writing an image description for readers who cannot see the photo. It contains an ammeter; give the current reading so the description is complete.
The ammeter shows 9.2 mA
